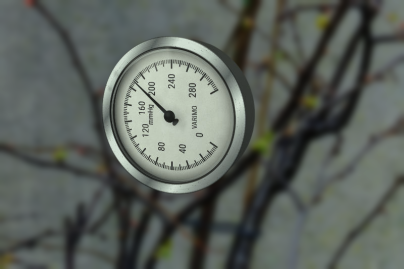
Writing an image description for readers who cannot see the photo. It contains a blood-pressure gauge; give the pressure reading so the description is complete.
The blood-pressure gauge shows 190 mmHg
